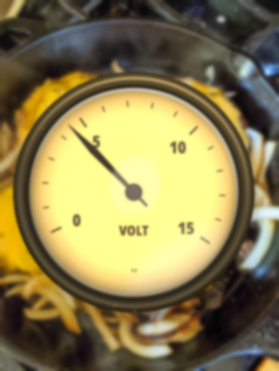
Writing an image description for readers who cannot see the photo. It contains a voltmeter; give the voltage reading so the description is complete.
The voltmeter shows 4.5 V
